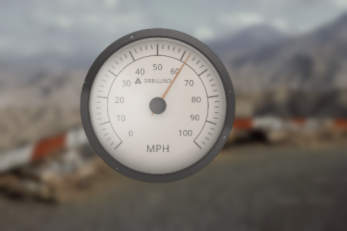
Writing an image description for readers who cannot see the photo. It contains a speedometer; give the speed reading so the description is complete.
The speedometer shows 62 mph
